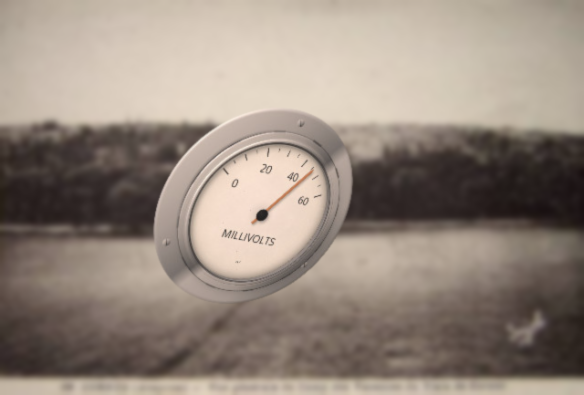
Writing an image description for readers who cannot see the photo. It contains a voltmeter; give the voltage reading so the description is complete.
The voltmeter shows 45 mV
